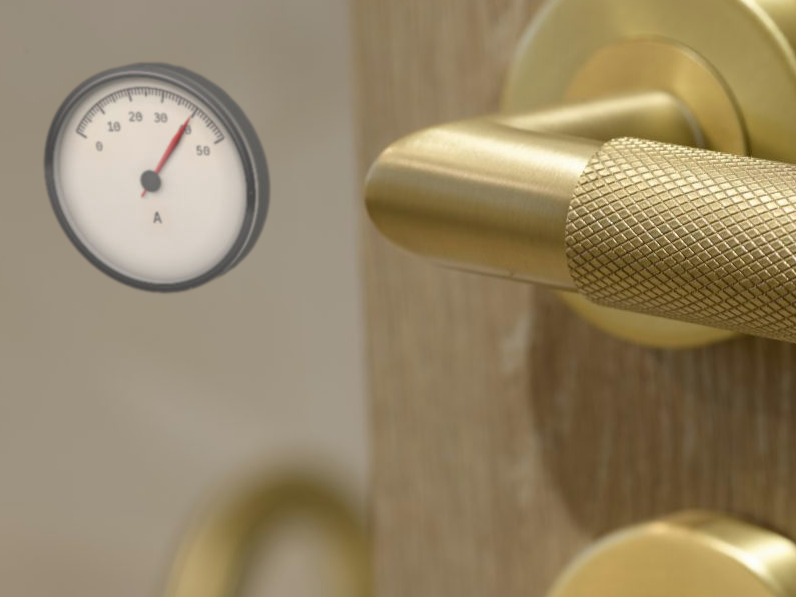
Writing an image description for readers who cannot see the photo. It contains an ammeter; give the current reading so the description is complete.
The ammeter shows 40 A
